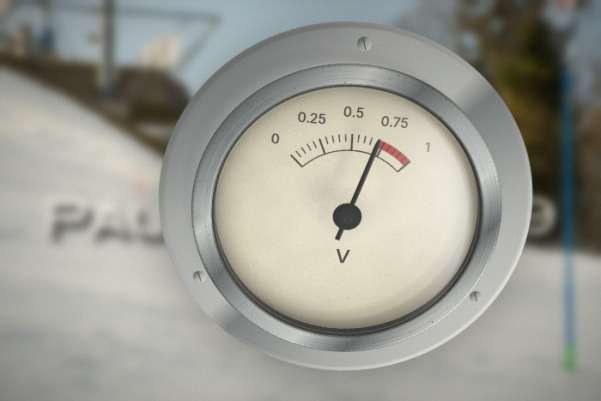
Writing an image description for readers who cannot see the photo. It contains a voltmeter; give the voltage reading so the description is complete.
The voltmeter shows 0.7 V
